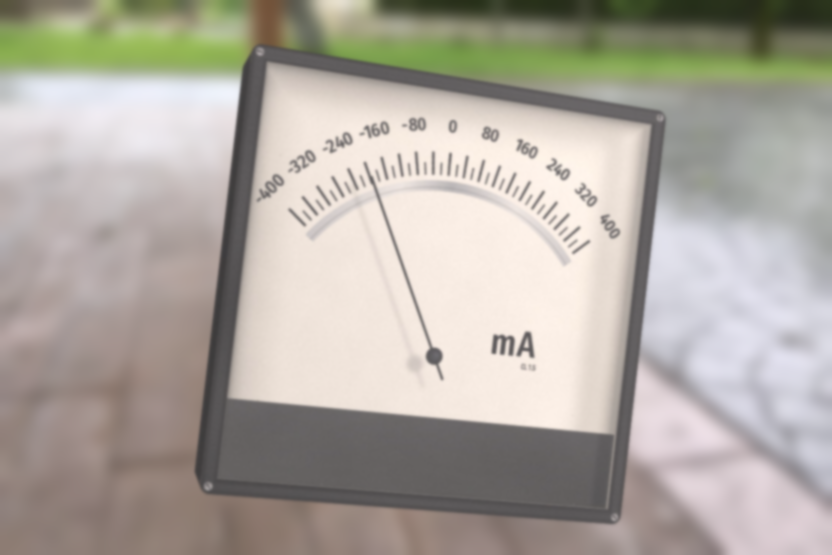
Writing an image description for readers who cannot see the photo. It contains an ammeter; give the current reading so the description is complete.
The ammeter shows -200 mA
